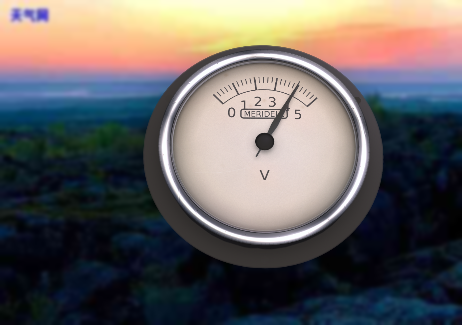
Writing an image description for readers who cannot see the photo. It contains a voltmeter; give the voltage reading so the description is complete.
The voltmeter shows 4 V
